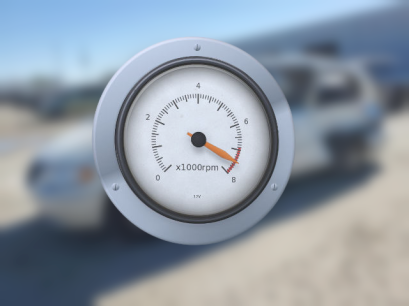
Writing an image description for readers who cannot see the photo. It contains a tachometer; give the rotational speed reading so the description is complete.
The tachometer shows 7500 rpm
